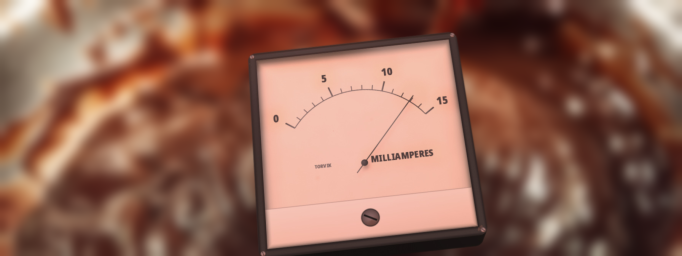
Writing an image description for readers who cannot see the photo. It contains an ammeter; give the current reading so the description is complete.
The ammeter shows 13 mA
